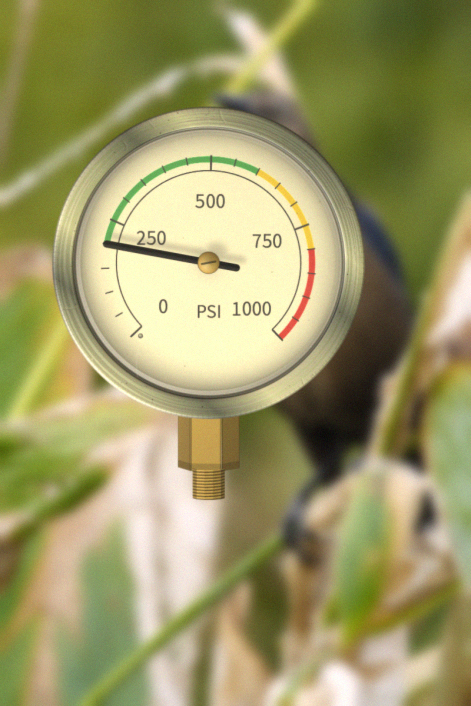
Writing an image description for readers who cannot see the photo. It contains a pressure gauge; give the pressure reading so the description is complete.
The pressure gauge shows 200 psi
